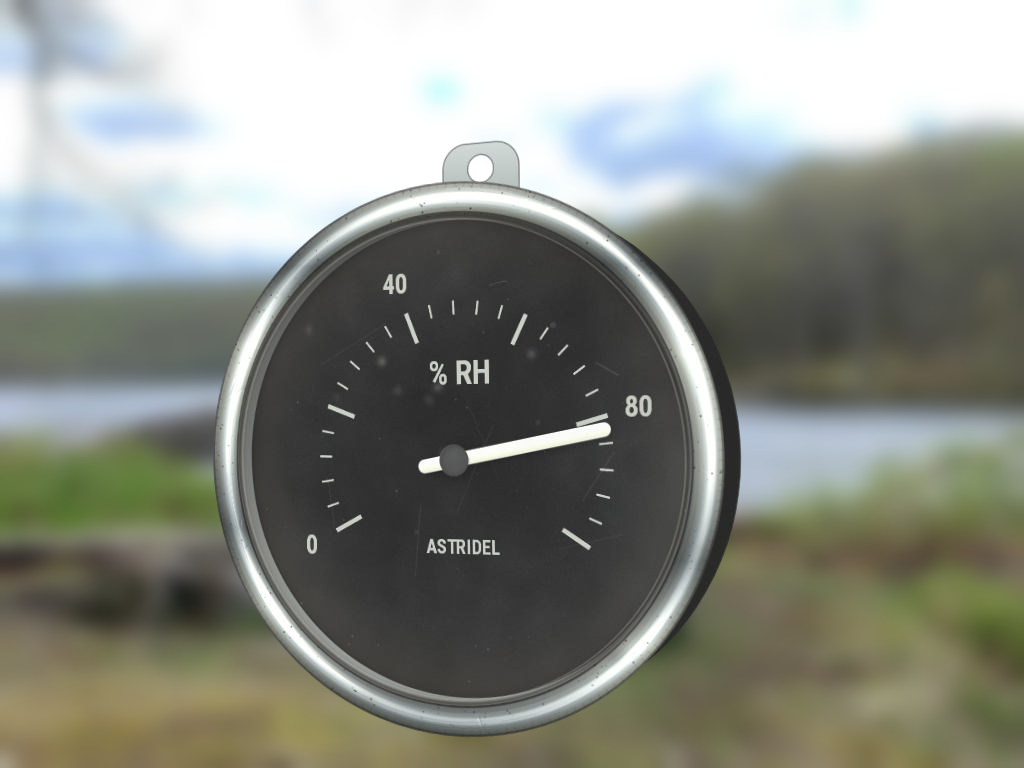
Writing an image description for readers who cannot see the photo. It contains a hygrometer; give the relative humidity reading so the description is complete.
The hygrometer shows 82 %
